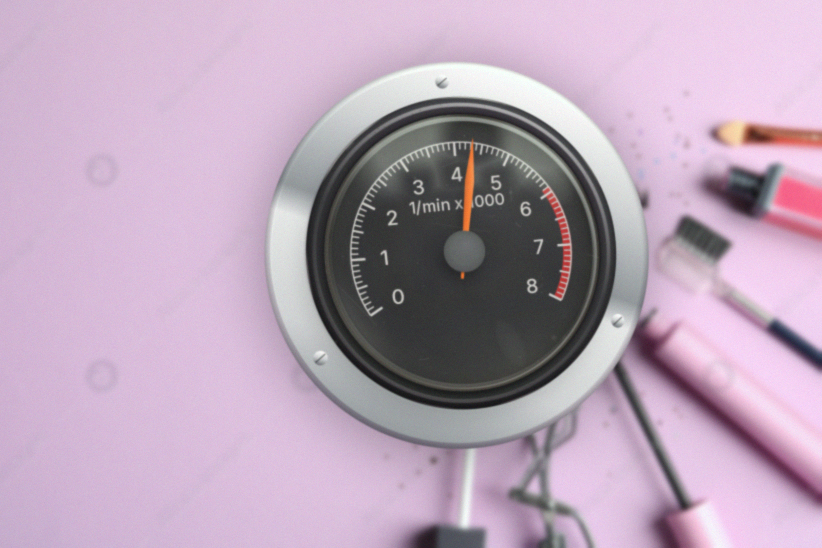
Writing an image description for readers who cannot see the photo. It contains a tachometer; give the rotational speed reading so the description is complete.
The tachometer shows 4300 rpm
